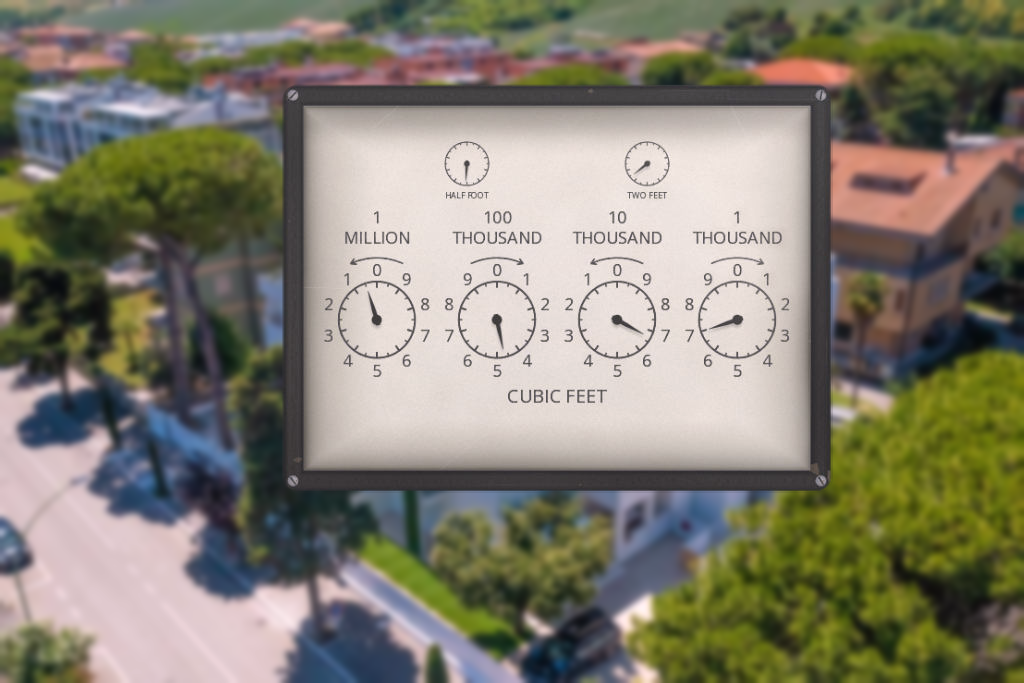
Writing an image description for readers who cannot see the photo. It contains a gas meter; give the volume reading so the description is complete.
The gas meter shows 46700 ft³
